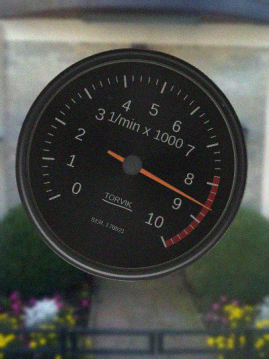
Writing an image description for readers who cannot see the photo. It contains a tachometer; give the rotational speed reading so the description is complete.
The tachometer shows 8600 rpm
